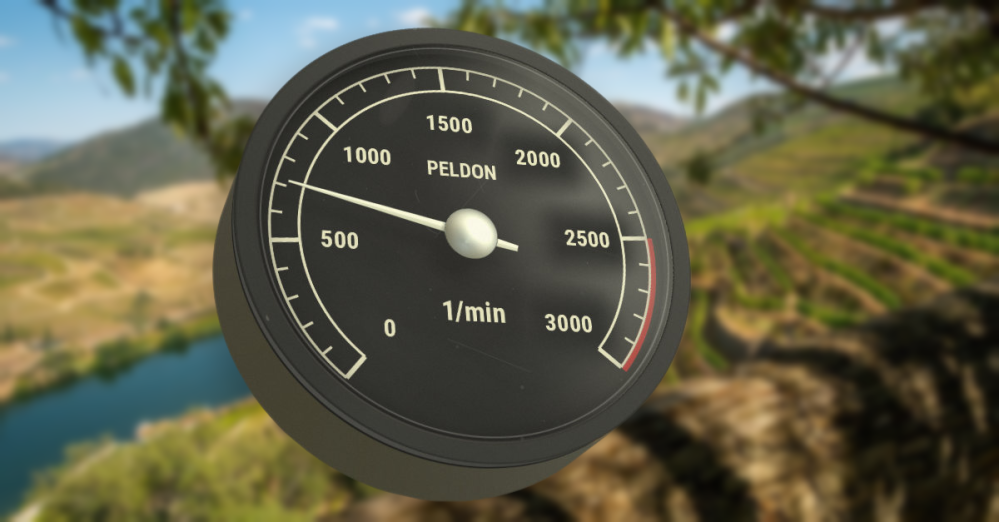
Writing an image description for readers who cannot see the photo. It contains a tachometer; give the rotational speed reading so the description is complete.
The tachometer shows 700 rpm
